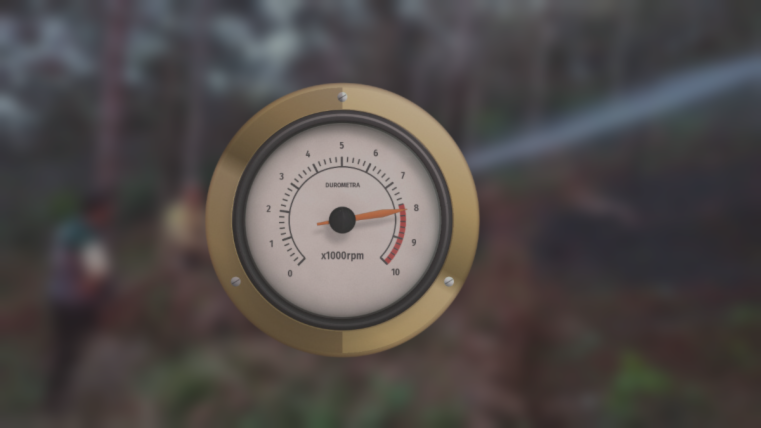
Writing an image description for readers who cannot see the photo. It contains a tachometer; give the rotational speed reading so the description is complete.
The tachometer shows 8000 rpm
